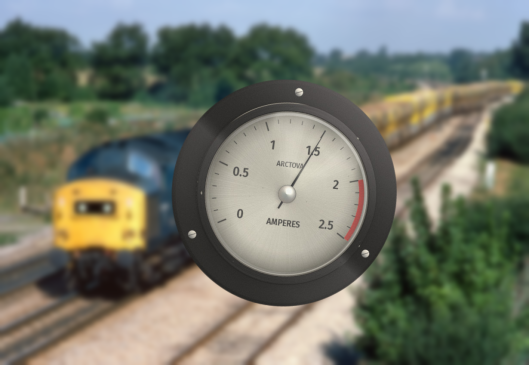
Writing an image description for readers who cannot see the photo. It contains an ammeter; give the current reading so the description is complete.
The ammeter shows 1.5 A
